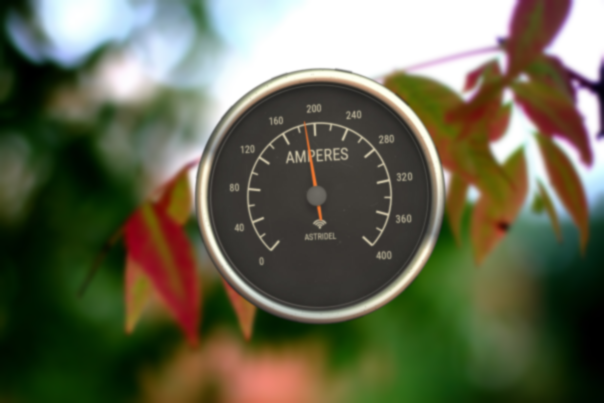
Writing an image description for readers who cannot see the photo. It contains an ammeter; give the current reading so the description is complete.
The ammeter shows 190 A
